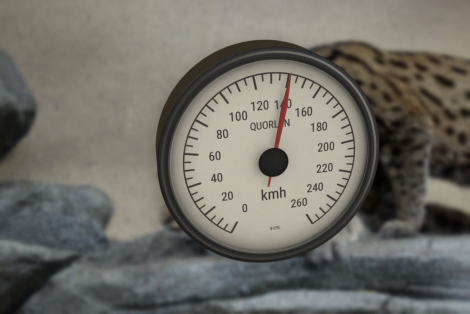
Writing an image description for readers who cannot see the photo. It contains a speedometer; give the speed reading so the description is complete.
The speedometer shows 140 km/h
